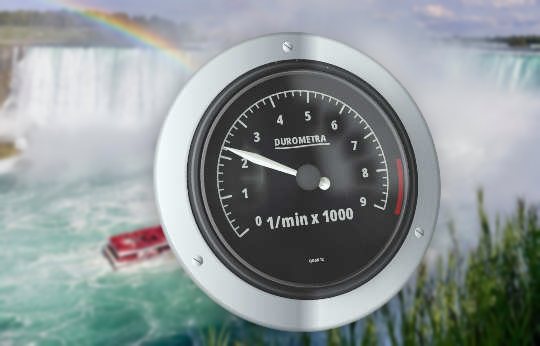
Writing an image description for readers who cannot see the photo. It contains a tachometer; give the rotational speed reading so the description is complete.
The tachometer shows 2200 rpm
